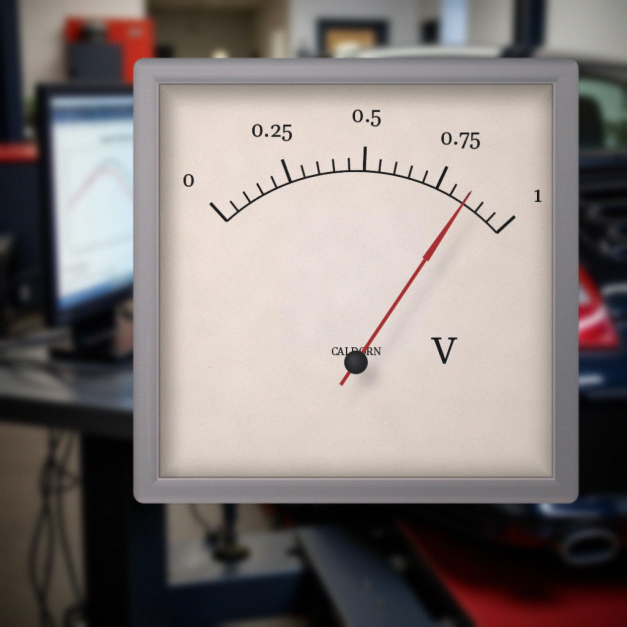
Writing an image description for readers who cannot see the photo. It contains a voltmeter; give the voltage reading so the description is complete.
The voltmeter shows 0.85 V
